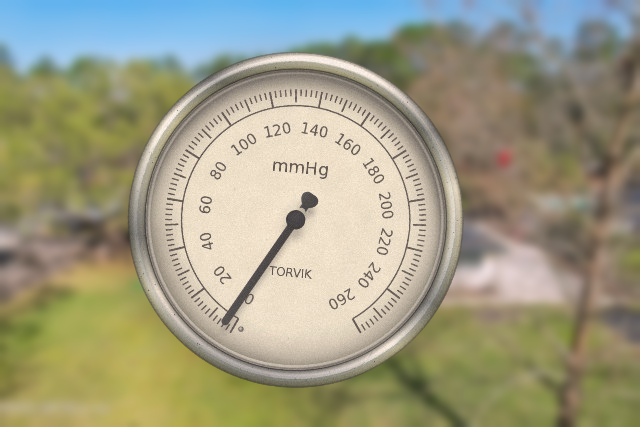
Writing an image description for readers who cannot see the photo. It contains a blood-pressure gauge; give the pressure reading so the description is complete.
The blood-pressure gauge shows 4 mmHg
